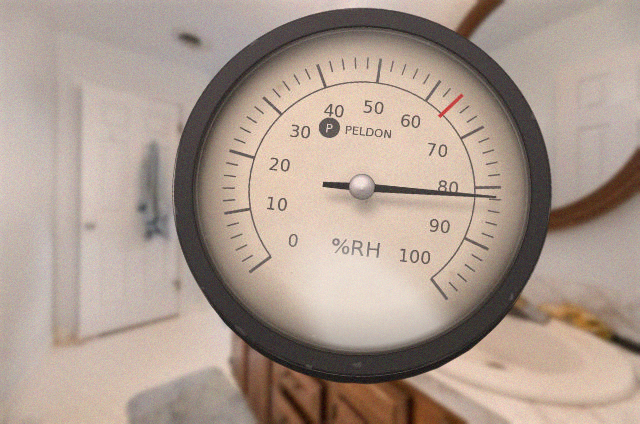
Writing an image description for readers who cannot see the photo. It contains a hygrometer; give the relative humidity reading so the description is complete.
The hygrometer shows 82 %
